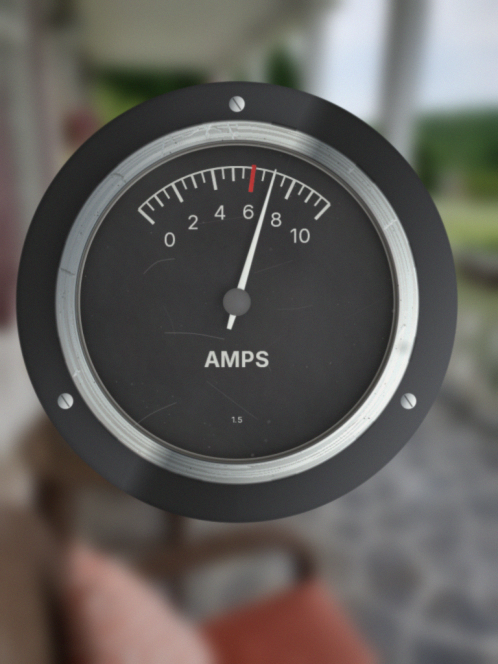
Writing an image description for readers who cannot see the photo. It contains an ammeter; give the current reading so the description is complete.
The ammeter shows 7 A
